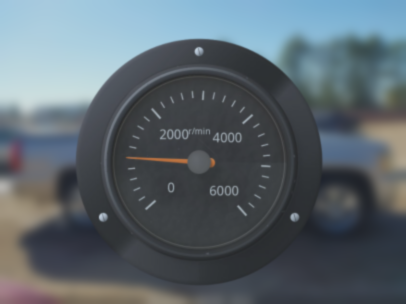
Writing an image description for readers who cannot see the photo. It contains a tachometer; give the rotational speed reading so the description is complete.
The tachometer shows 1000 rpm
